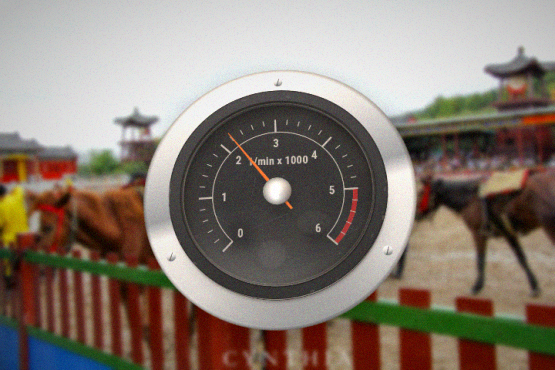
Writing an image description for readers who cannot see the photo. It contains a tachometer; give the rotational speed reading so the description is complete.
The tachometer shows 2200 rpm
